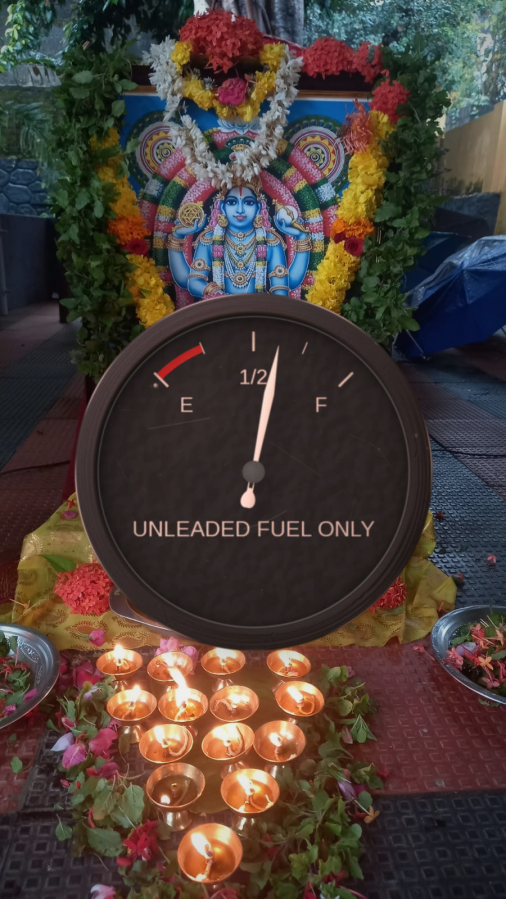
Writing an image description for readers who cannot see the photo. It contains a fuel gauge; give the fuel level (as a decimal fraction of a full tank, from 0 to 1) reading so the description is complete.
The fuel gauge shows 0.625
